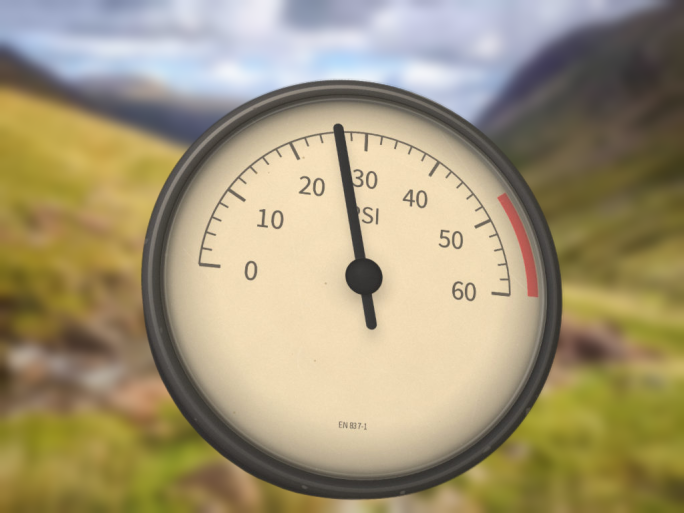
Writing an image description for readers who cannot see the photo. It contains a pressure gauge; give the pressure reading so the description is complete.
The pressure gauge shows 26 psi
